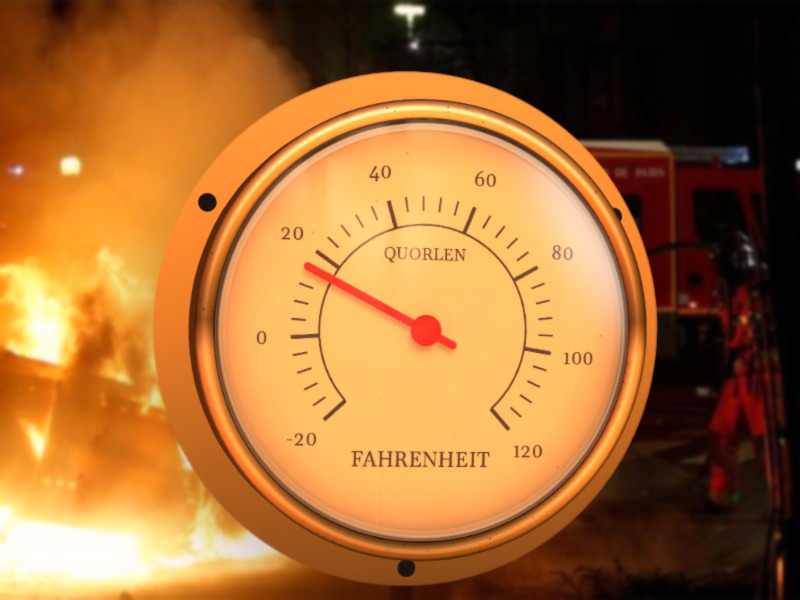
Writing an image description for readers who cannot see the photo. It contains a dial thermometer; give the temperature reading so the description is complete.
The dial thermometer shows 16 °F
